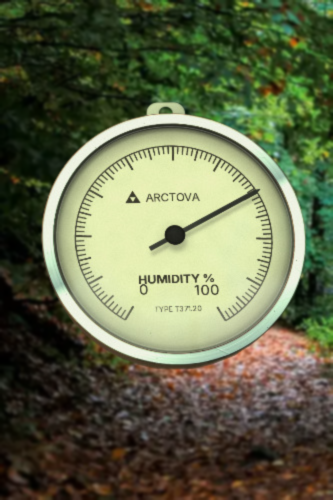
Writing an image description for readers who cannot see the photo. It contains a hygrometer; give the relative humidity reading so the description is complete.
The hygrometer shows 70 %
